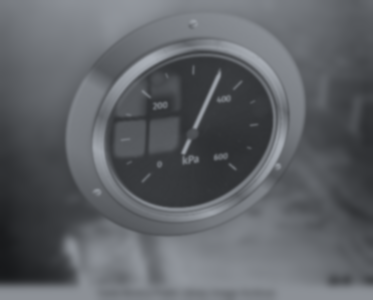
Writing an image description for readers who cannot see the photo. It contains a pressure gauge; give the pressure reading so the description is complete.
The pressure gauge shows 350 kPa
